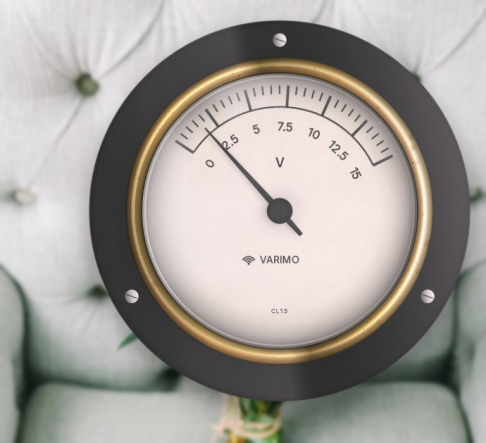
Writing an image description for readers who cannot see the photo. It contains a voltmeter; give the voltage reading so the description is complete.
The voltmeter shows 1.75 V
